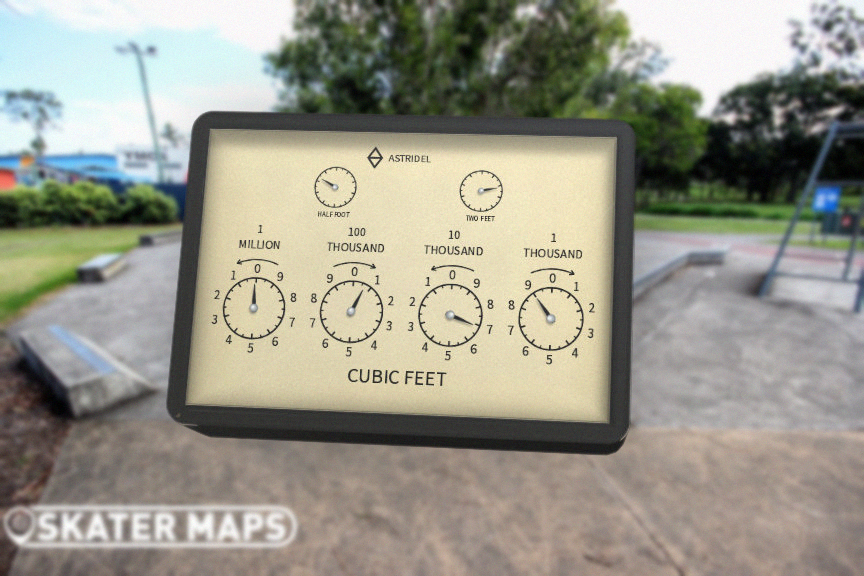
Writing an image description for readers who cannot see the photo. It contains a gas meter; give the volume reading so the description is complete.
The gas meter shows 6900 ft³
